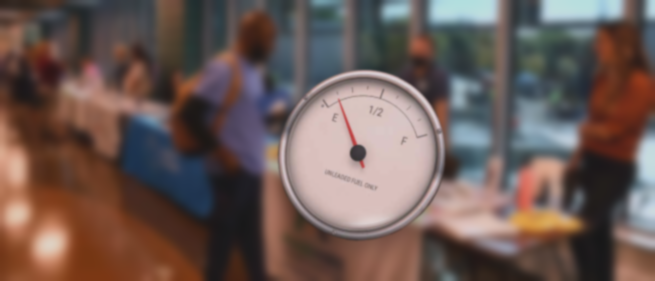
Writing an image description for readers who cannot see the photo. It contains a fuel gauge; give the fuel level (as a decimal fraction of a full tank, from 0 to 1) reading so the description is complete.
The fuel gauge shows 0.125
